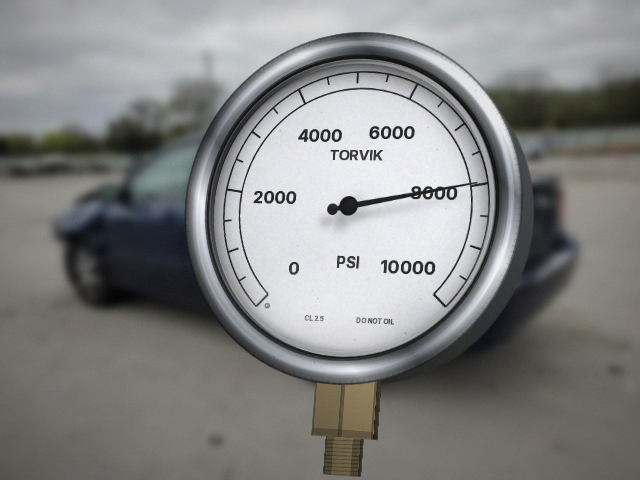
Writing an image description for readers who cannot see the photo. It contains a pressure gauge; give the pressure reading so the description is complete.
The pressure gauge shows 8000 psi
